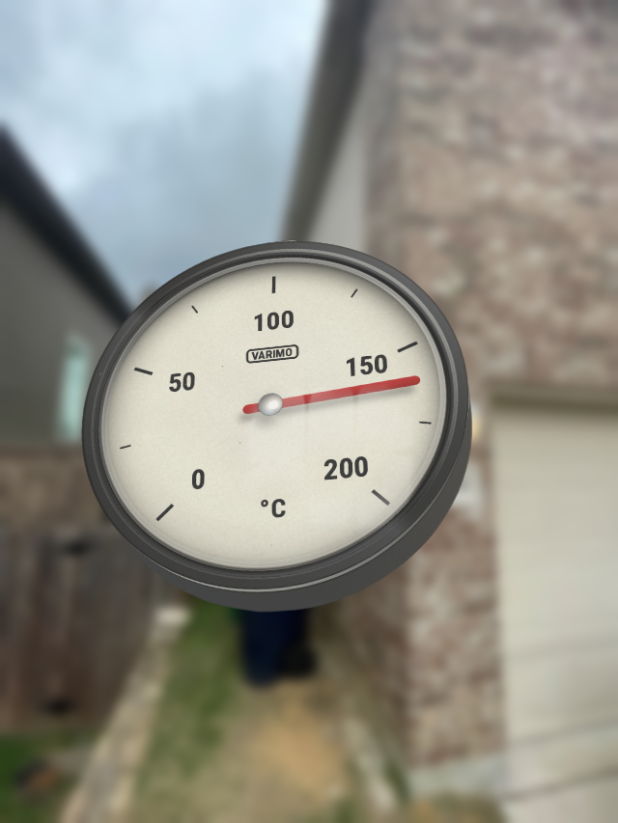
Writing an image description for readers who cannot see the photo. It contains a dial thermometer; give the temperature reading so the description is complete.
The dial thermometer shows 162.5 °C
